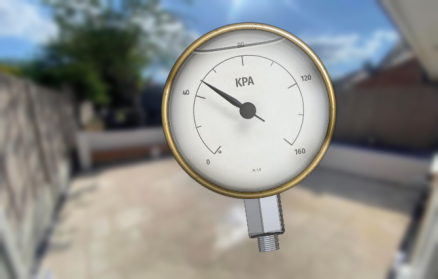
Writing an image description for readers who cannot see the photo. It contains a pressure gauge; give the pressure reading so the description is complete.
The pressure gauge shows 50 kPa
